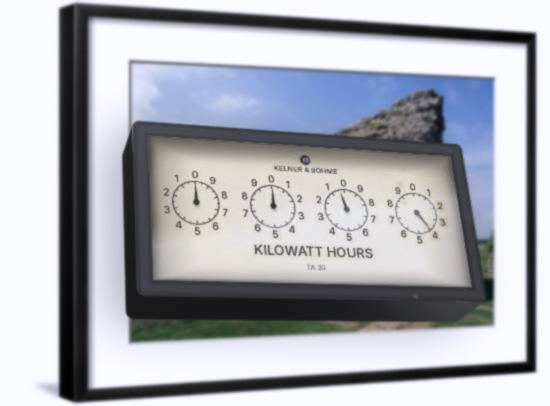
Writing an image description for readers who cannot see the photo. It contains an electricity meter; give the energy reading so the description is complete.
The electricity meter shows 4 kWh
